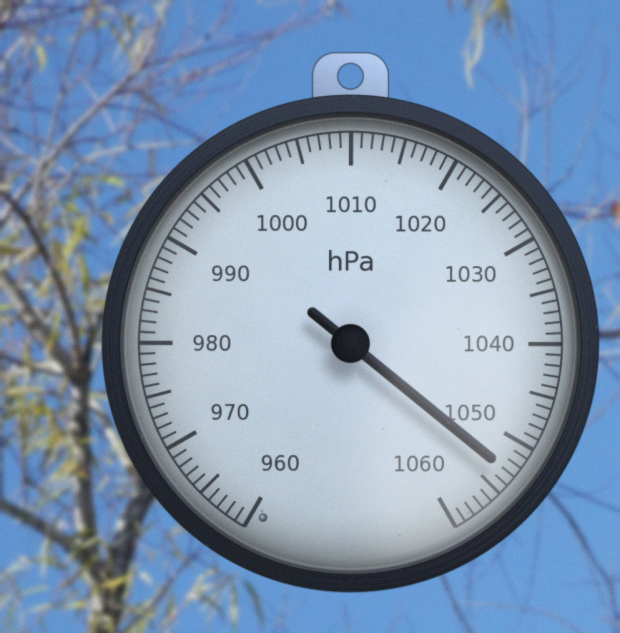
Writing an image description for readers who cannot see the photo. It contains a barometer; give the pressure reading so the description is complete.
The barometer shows 1053 hPa
